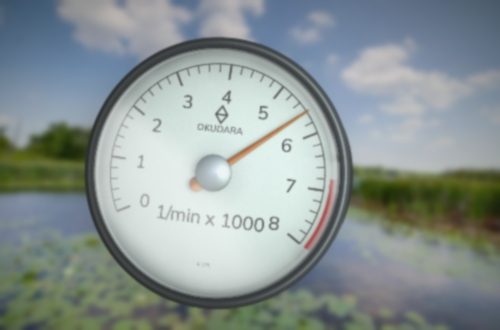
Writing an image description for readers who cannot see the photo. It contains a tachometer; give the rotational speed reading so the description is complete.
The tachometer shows 5600 rpm
